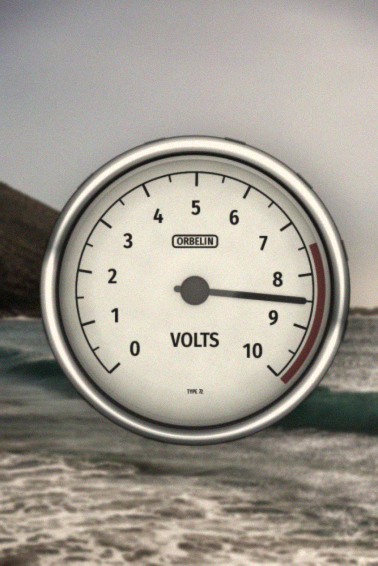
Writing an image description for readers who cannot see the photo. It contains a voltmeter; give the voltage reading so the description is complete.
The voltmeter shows 8.5 V
